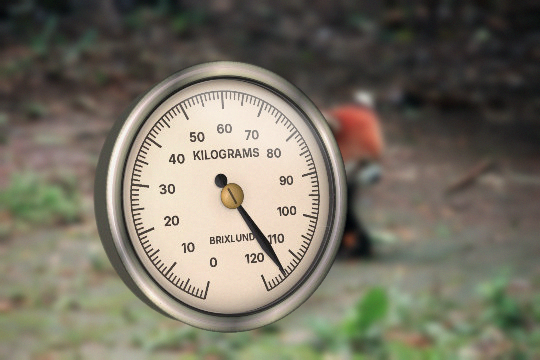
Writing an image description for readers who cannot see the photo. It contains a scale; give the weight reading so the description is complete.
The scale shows 115 kg
